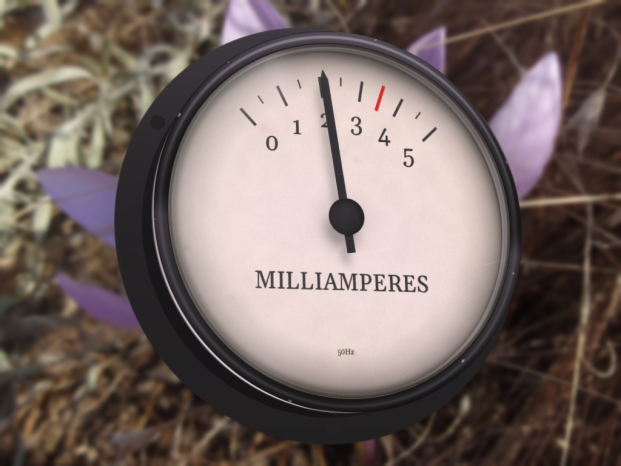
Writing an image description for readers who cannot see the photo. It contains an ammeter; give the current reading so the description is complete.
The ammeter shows 2 mA
